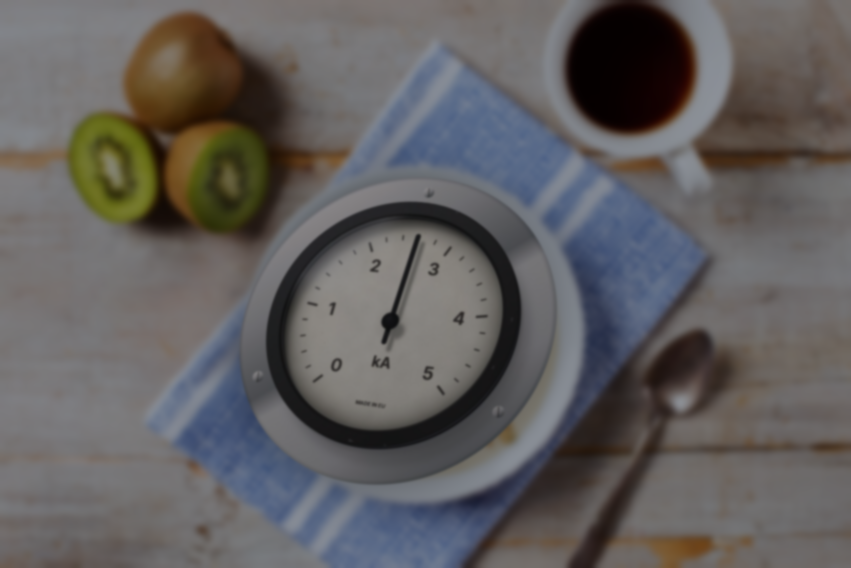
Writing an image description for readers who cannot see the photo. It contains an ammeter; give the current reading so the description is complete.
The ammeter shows 2.6 kA
